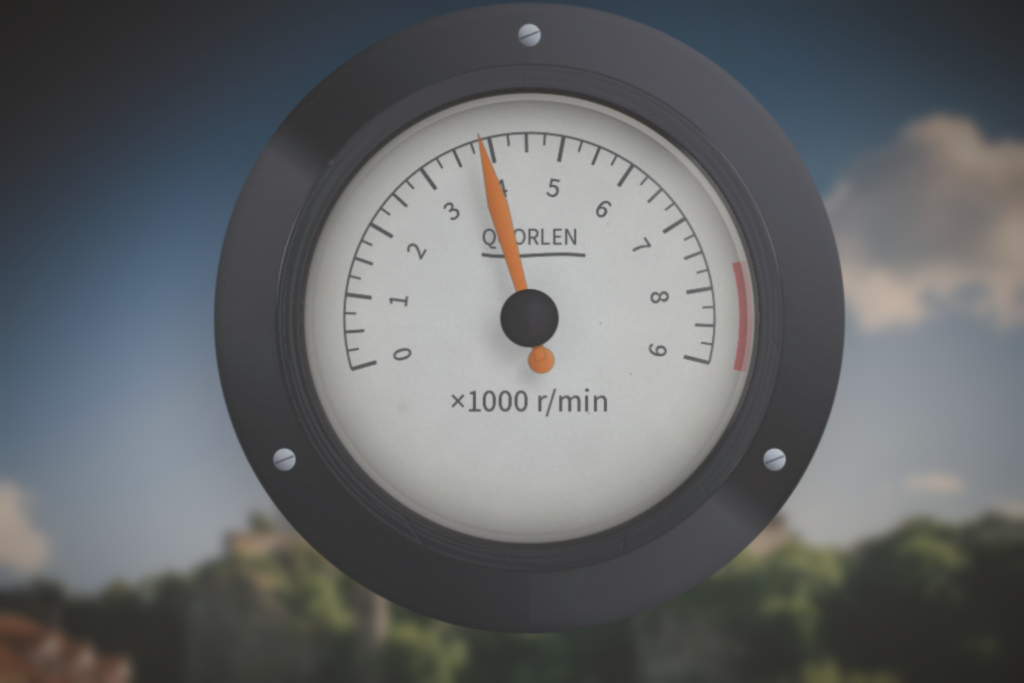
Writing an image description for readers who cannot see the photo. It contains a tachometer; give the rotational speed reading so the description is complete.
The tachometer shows 3875 rpm
